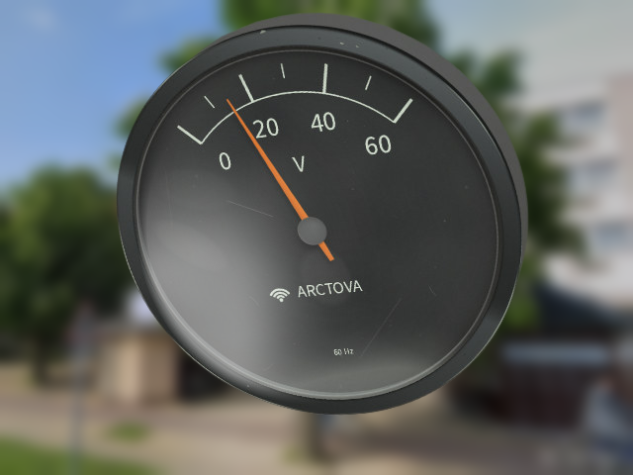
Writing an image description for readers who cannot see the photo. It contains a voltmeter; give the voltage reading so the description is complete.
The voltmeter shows 15 V
